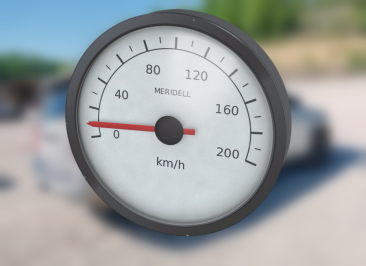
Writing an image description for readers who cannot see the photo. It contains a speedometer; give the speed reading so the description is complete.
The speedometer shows 10 km/h
